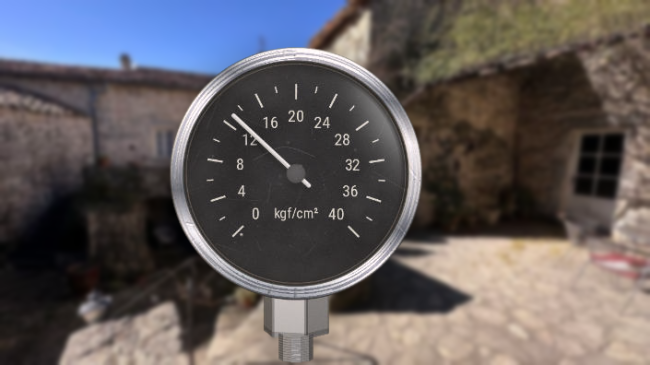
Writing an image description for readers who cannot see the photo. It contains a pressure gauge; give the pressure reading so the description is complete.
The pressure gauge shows 13 kg/cm²
